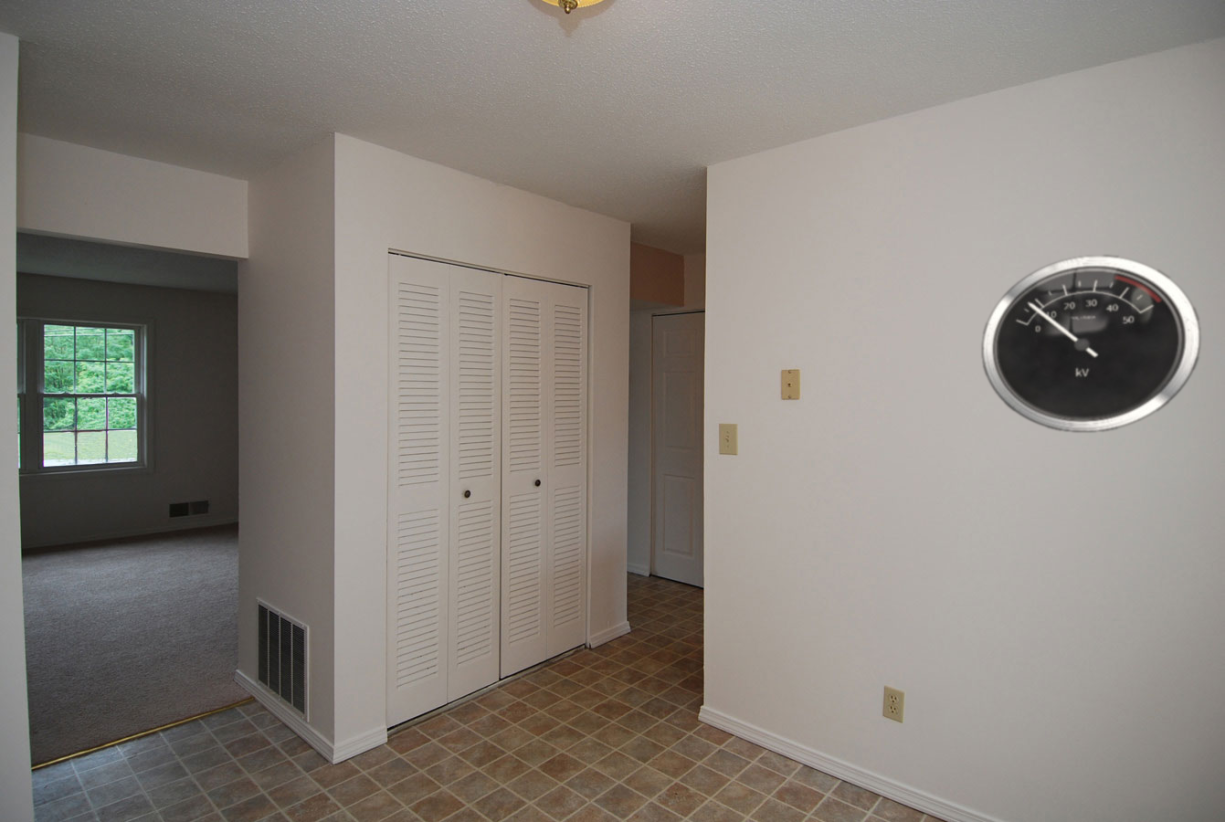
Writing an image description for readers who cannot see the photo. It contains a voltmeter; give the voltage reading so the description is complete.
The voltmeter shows 7.5 kV
